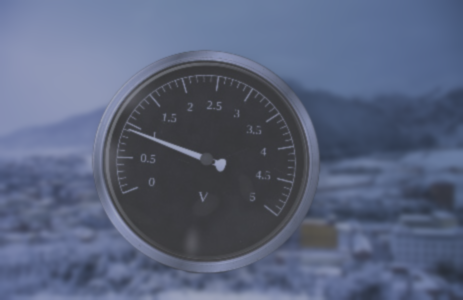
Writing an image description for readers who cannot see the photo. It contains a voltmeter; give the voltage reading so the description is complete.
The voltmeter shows 0.9 V
